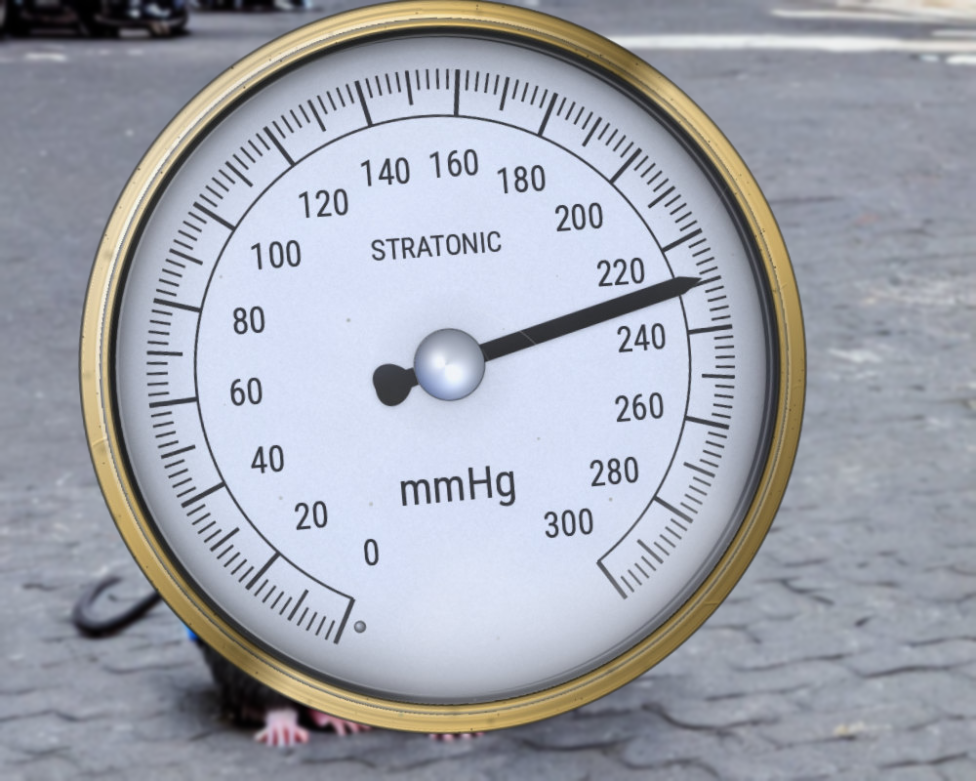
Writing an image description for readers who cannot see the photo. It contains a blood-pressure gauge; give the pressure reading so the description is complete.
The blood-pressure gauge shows 229 mmHg
